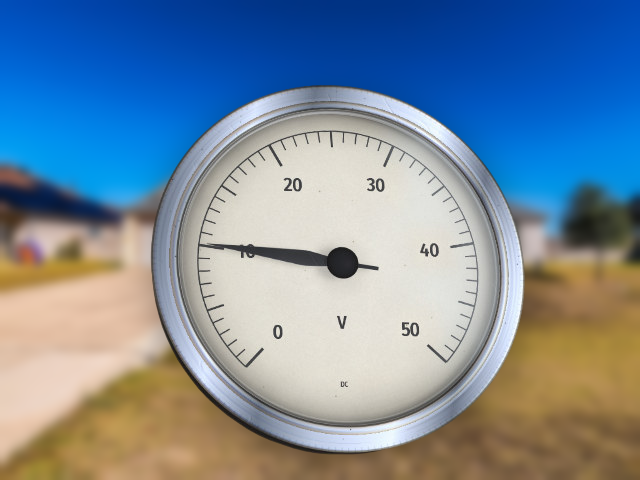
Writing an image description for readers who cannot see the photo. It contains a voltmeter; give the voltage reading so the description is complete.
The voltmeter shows 10 V
